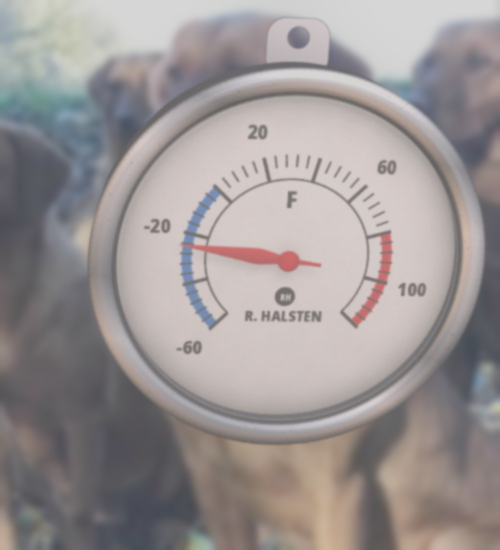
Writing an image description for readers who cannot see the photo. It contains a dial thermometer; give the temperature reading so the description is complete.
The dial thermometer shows -24 °F
